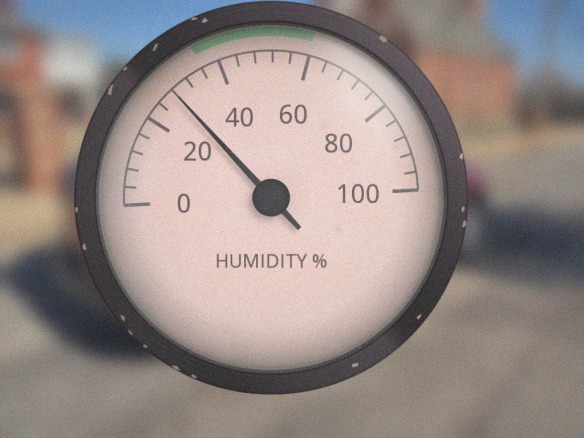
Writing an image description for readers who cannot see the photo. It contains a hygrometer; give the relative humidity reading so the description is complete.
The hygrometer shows 28 %
